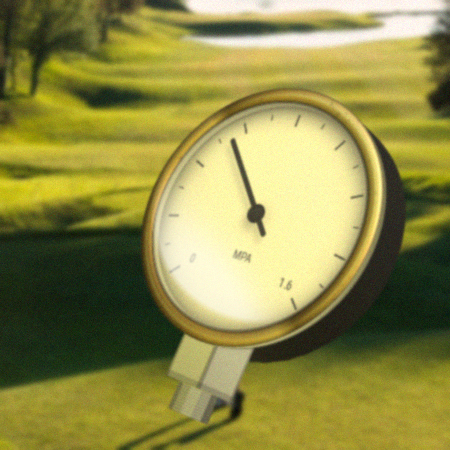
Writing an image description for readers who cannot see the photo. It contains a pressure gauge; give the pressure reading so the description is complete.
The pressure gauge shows 0.55 MPa
